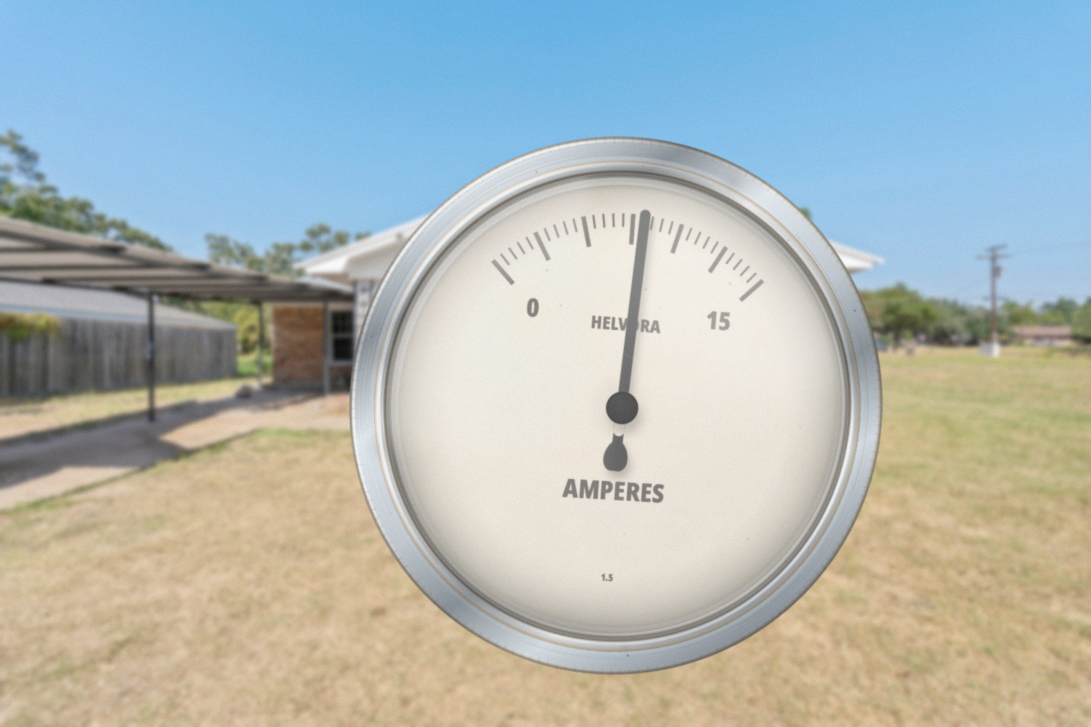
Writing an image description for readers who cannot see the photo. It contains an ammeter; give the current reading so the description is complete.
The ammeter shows 8 A
